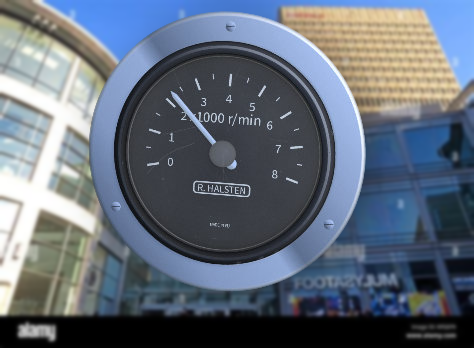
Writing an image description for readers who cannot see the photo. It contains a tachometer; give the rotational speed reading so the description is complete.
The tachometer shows 2250 rpm
